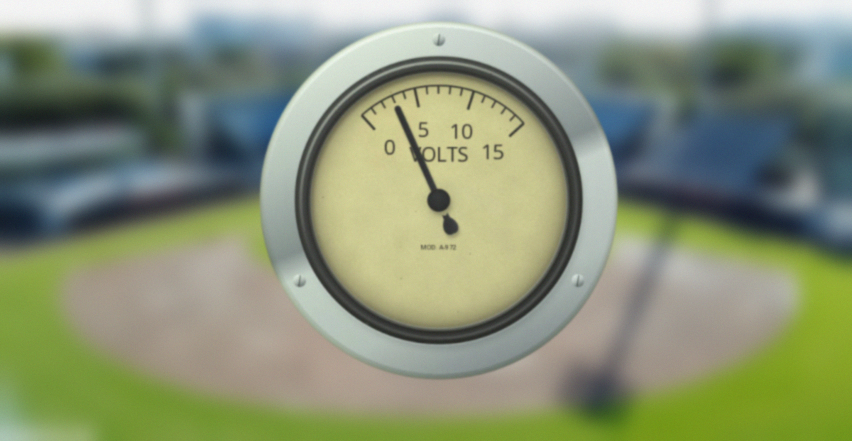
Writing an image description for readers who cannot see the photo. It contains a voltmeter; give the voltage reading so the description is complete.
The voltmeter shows 3 V
